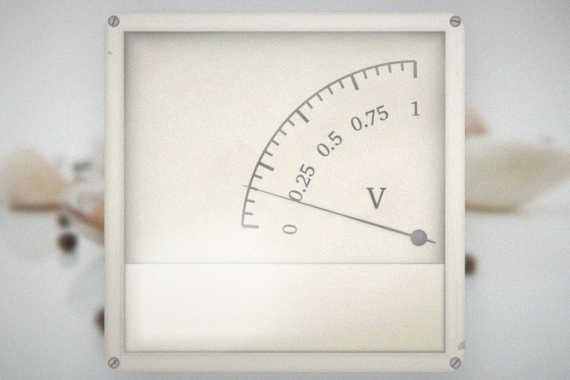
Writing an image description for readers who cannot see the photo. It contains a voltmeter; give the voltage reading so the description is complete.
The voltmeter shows 0.15 V
